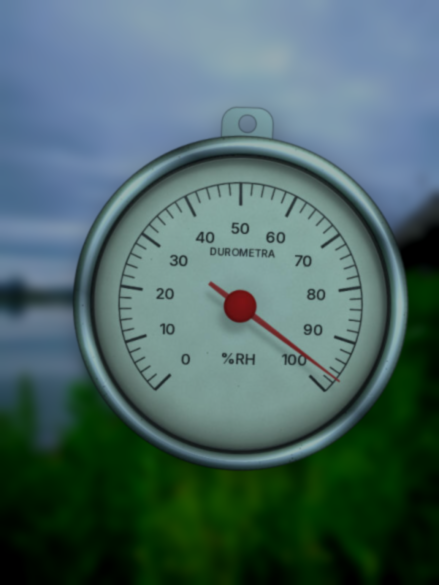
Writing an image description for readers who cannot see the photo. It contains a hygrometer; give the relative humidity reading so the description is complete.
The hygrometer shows 97 %
